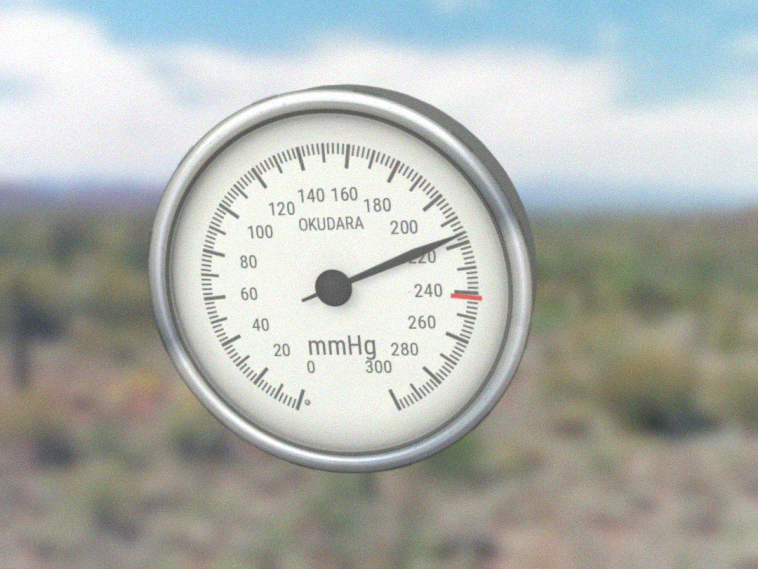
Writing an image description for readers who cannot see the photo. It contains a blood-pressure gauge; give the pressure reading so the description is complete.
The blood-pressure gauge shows 216 mmHg
